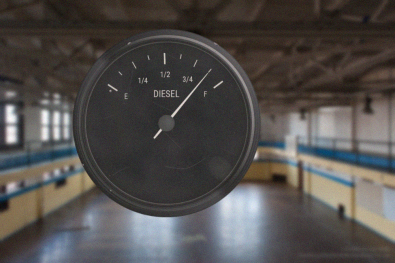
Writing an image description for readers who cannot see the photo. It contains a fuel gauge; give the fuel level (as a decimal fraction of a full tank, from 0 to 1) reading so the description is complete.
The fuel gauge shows 0.875
